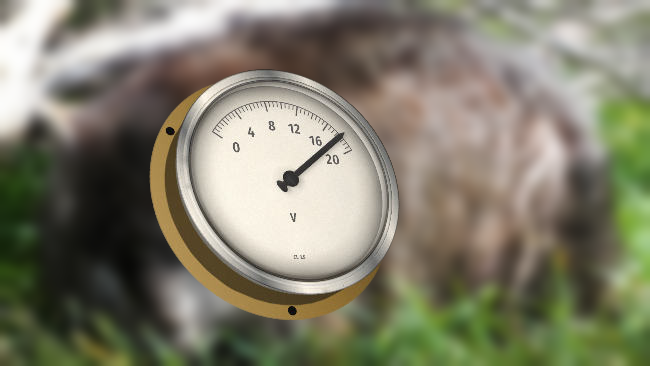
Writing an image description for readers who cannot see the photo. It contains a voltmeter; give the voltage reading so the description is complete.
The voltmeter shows 18 V
